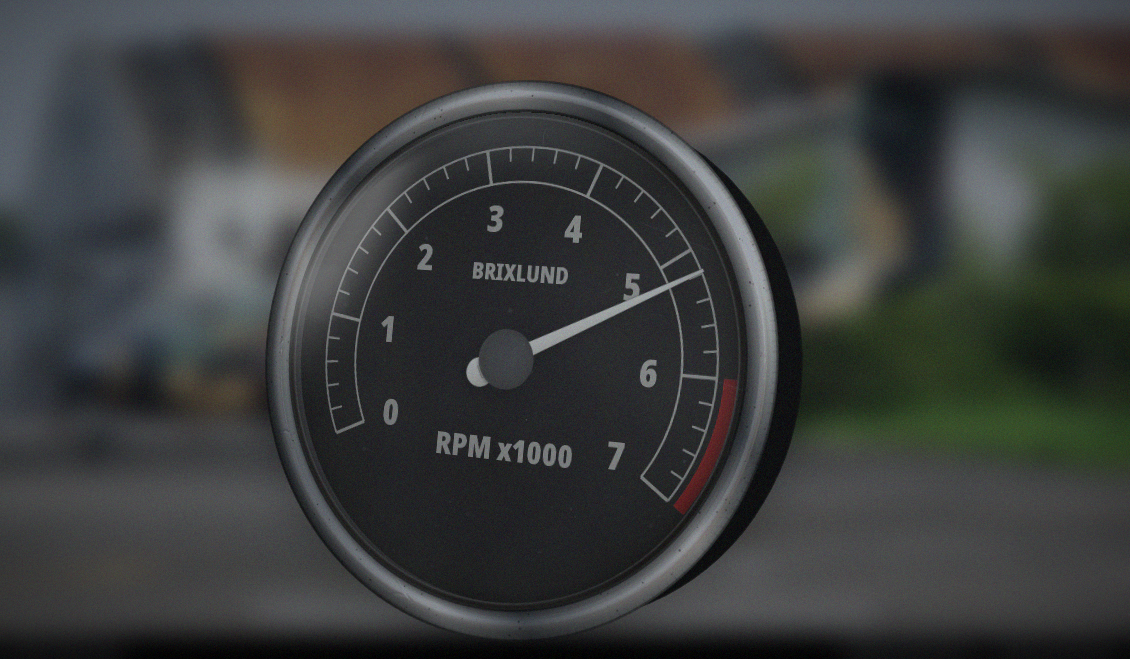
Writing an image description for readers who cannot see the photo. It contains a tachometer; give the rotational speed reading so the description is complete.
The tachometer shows 5200 rpm
